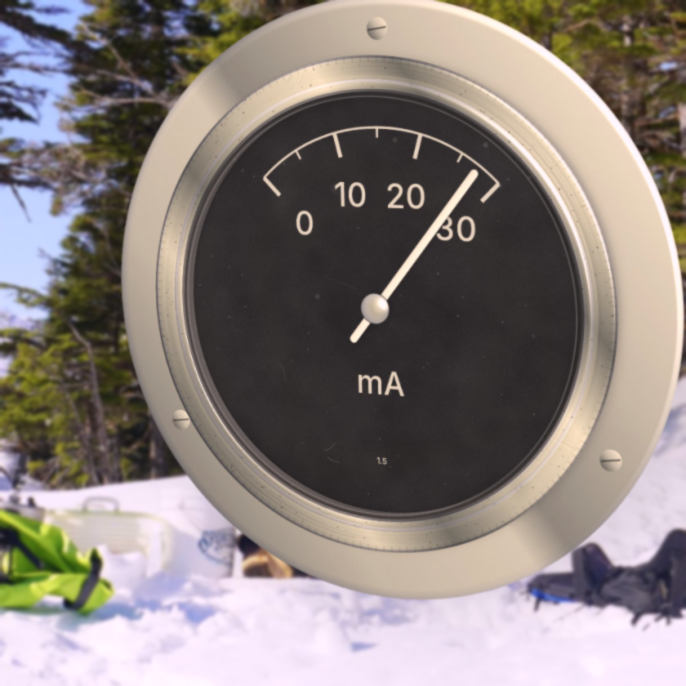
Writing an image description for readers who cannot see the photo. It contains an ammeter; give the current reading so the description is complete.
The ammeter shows 27.5 mA
